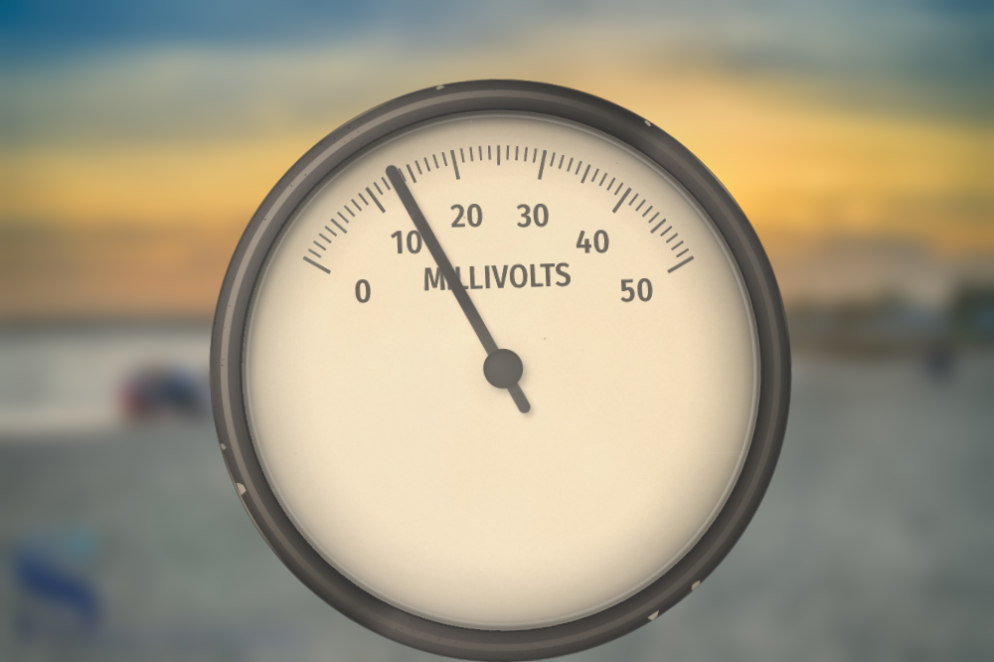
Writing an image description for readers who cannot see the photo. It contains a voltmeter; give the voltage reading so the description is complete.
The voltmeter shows 13 mV
